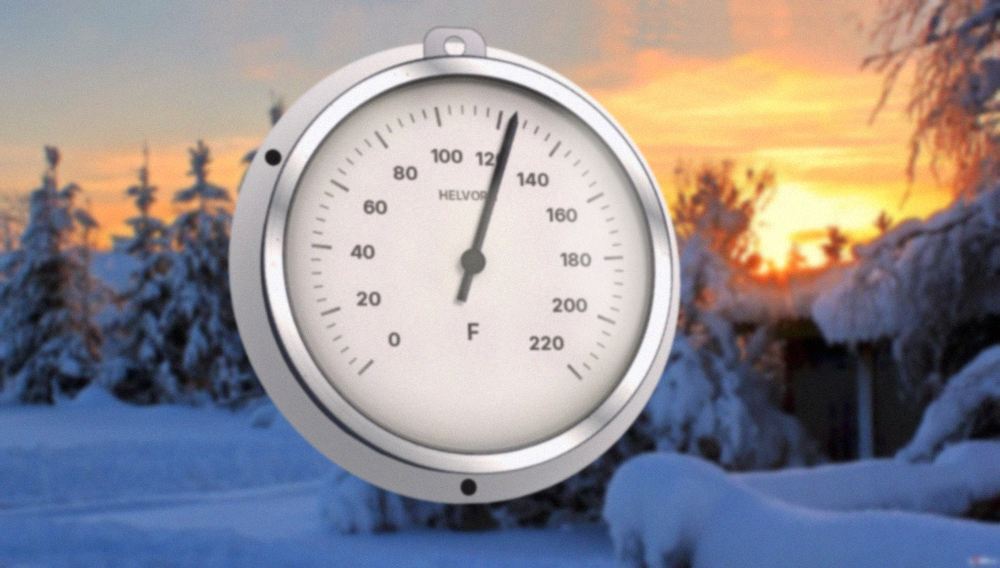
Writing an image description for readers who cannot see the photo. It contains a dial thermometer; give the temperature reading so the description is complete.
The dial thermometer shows 124 °F
